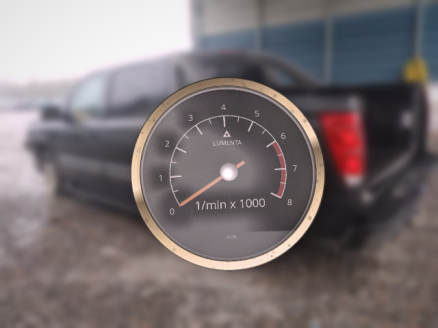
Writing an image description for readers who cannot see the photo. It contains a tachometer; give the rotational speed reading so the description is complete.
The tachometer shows 0 rpm
